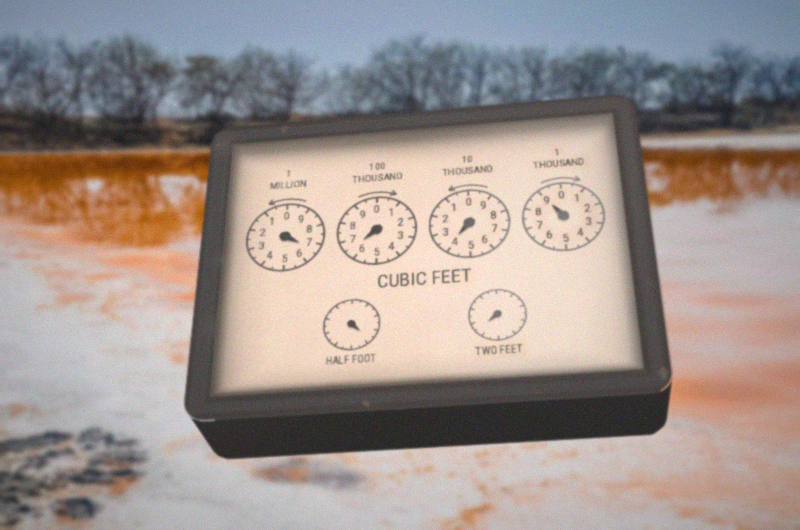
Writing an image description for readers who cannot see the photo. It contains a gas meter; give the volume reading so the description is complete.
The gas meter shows 663900 ft³
